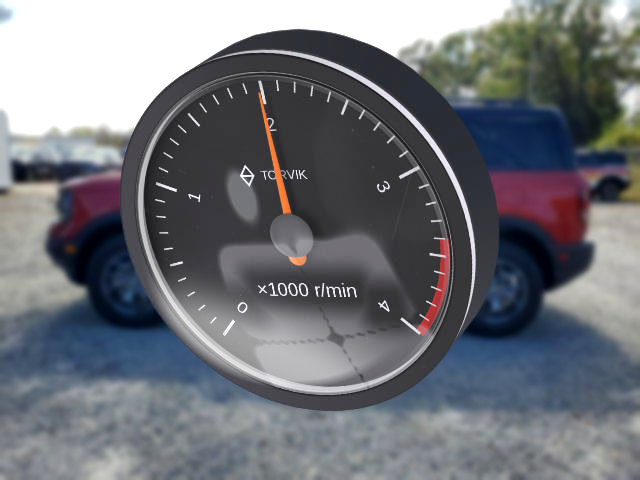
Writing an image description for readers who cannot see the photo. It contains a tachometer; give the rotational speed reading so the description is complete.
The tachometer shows 2000 rpm
